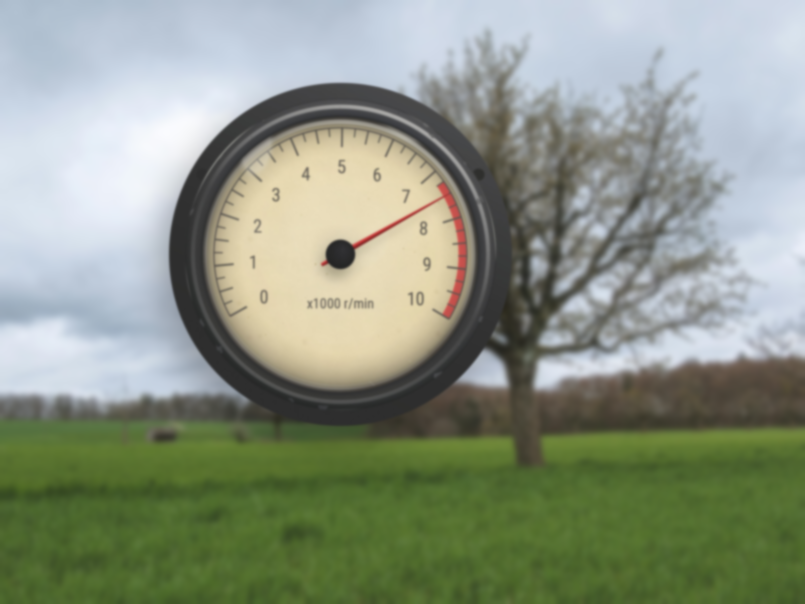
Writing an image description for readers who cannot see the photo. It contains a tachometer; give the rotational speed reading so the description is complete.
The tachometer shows 7500 rpm
